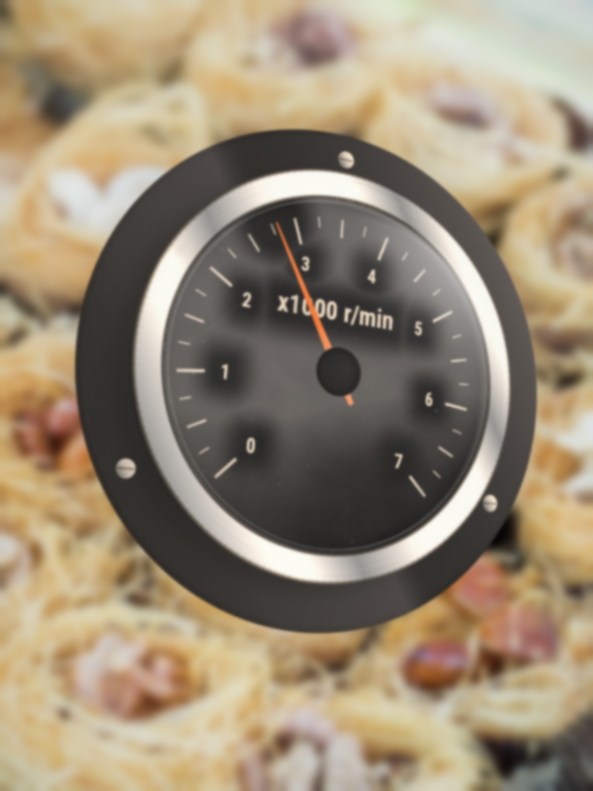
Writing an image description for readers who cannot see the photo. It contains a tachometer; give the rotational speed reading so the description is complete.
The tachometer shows 2750 rpm
